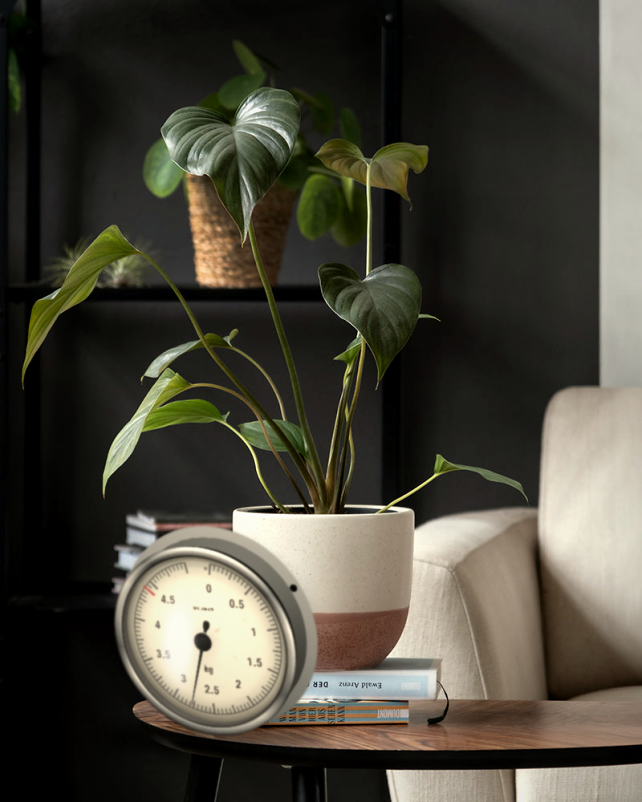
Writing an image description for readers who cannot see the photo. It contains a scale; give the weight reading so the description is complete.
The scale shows 2.75 kg
